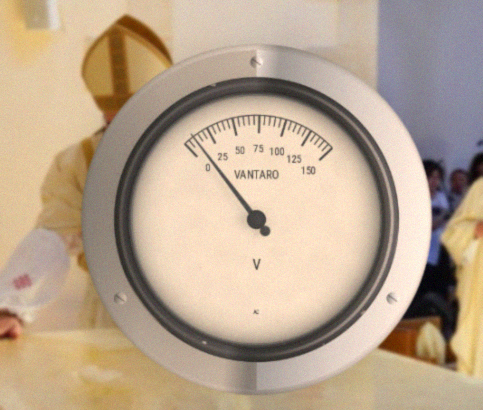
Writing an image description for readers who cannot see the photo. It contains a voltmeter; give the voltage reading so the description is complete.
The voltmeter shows 10 V
